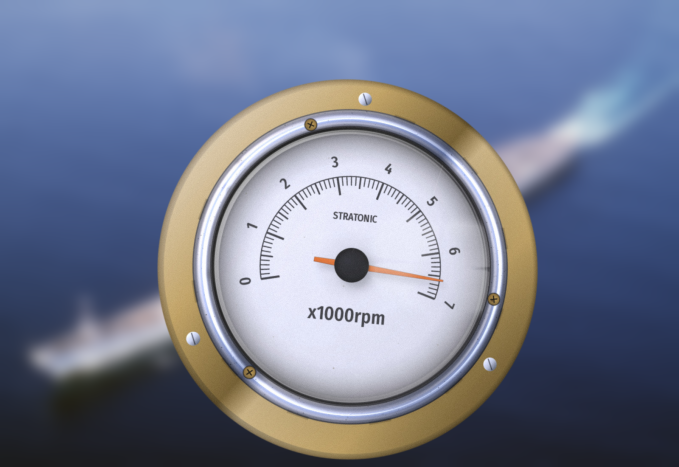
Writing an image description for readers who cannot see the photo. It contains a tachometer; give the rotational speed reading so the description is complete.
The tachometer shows 6600 rpm
